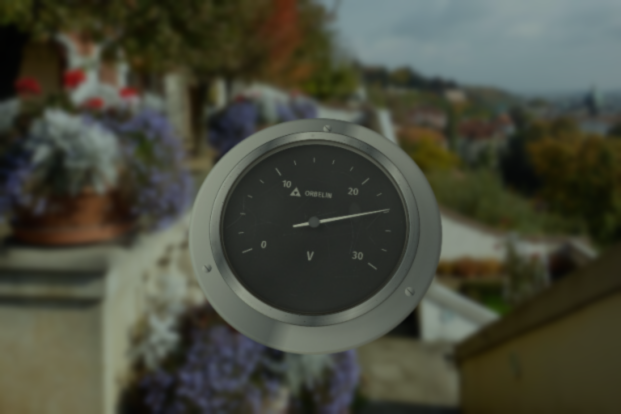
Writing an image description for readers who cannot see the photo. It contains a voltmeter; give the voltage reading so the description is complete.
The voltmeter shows 24 V
